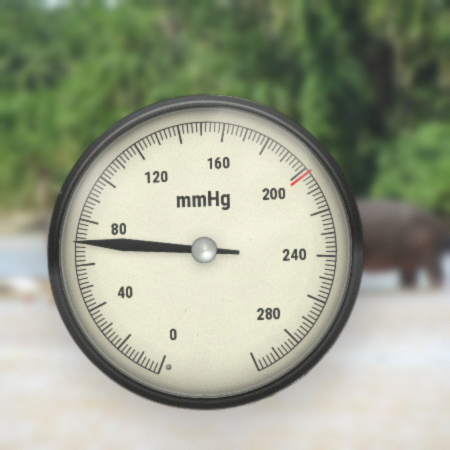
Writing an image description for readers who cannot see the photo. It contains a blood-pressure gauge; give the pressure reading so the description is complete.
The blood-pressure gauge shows 70 mmHg
